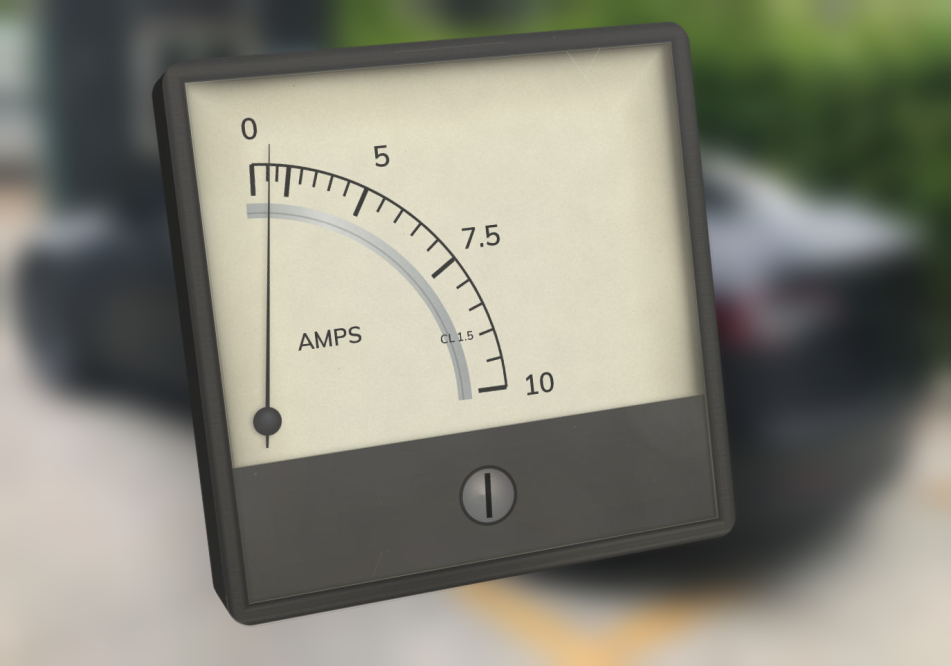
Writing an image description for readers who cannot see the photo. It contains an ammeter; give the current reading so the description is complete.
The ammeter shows 1.5 A
